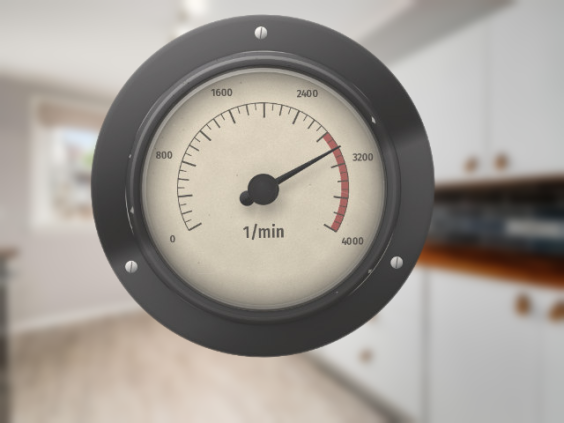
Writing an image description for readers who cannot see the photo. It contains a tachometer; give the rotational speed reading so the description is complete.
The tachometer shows 3000 rpm
